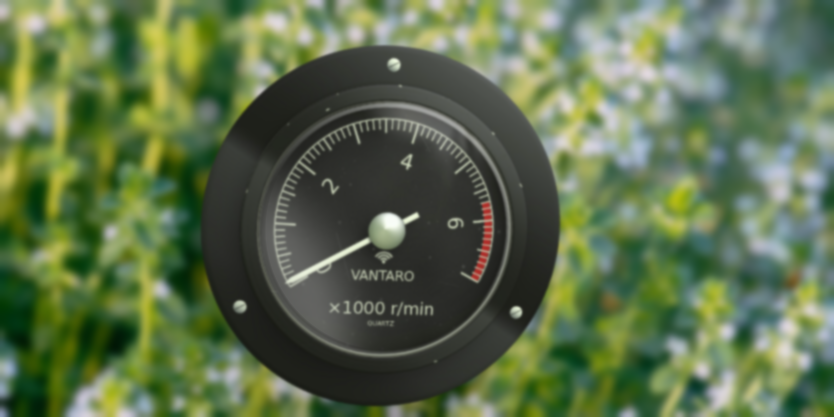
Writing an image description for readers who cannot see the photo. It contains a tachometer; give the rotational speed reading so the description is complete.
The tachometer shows 100 rpm
